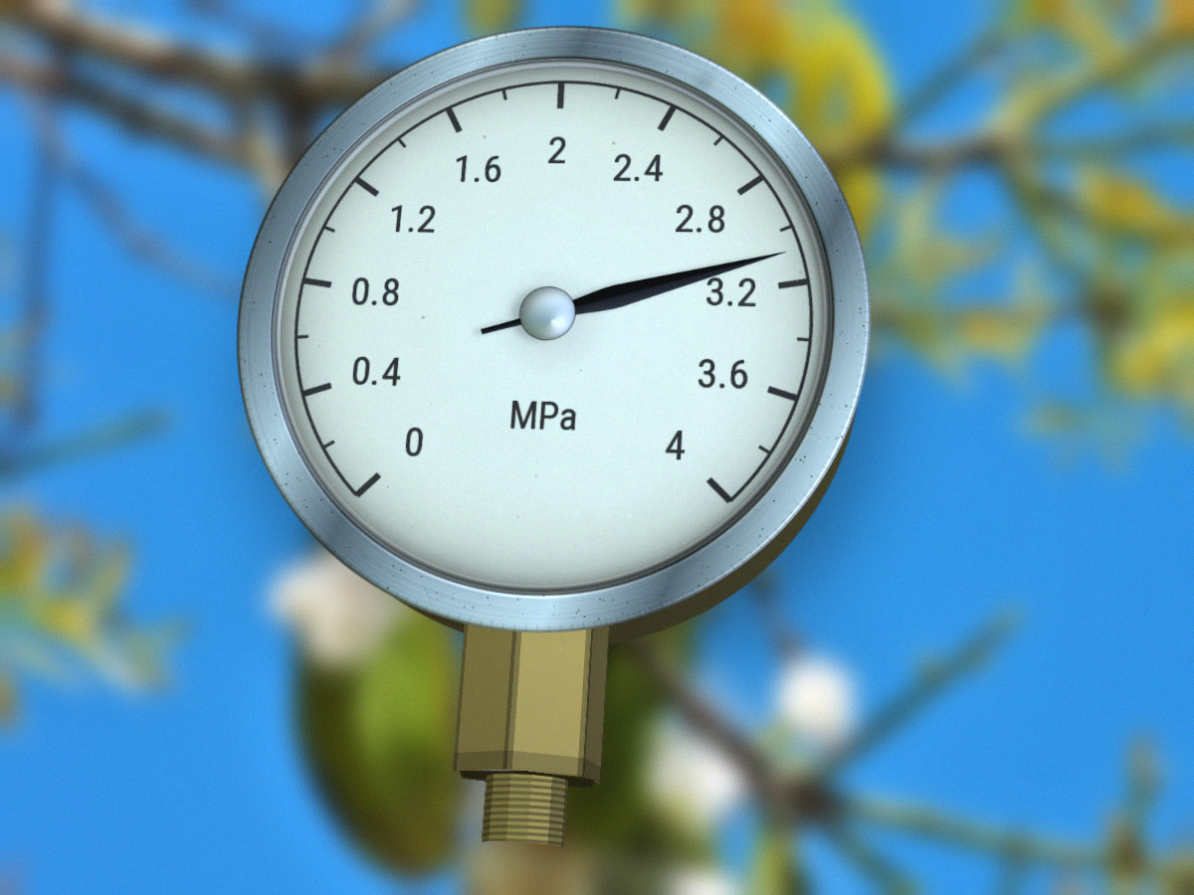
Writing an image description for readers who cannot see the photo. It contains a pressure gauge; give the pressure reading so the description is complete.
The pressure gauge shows 3.1 MPa
